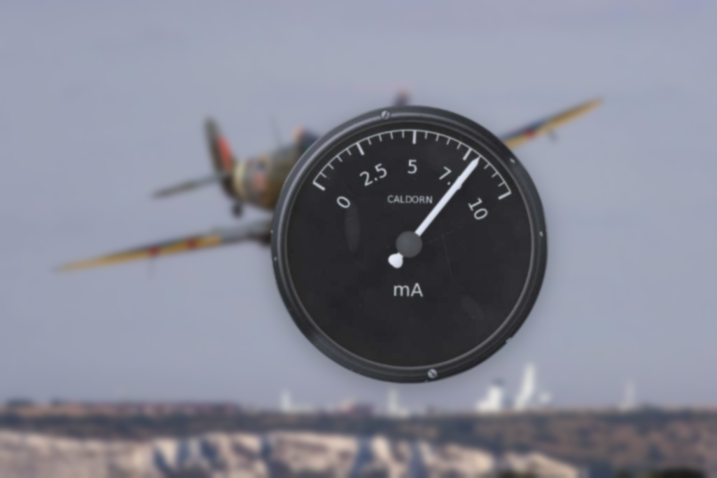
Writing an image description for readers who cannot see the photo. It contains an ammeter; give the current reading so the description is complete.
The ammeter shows 8 mA
